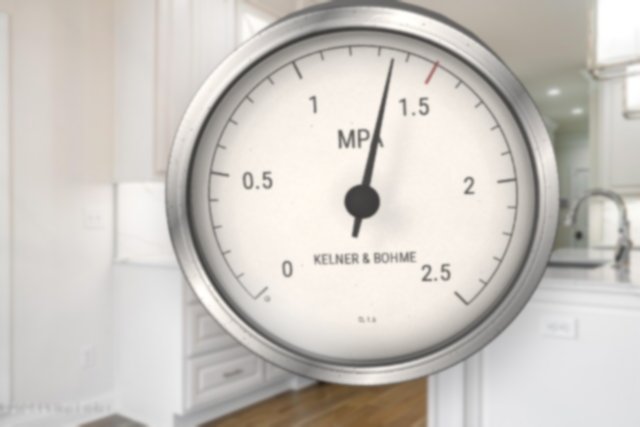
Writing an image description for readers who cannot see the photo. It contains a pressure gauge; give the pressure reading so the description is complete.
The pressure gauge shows 1.35 MPa
